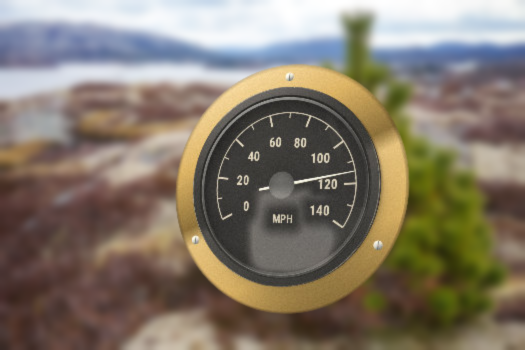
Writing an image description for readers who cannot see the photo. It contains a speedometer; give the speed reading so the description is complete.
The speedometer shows 115 mph
